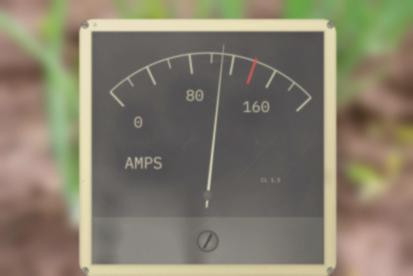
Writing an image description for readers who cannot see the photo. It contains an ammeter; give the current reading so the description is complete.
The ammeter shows 110 A
